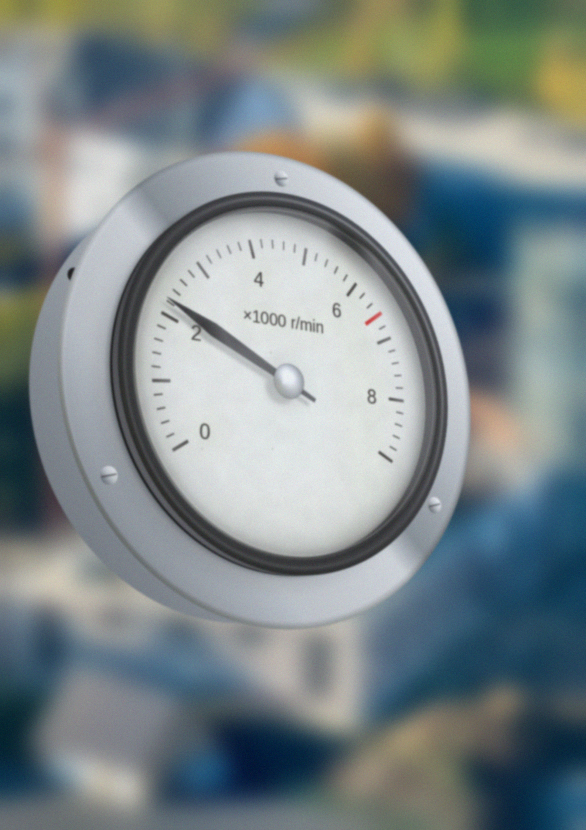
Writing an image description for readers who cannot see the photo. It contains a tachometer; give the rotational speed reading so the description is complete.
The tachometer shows 2200 rpm
